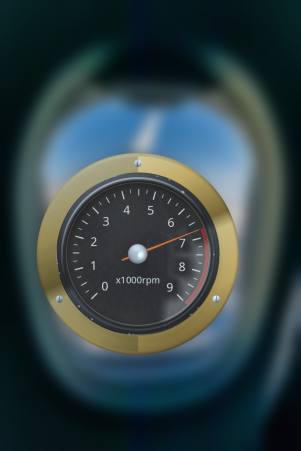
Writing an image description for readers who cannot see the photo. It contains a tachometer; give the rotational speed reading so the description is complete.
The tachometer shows 6750 rpm
